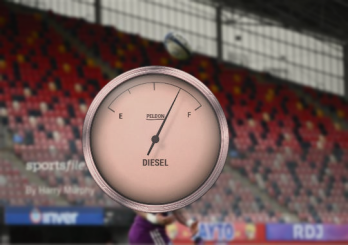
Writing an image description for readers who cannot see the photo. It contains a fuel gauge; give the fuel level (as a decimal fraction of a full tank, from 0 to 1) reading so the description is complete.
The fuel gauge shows 0.75
